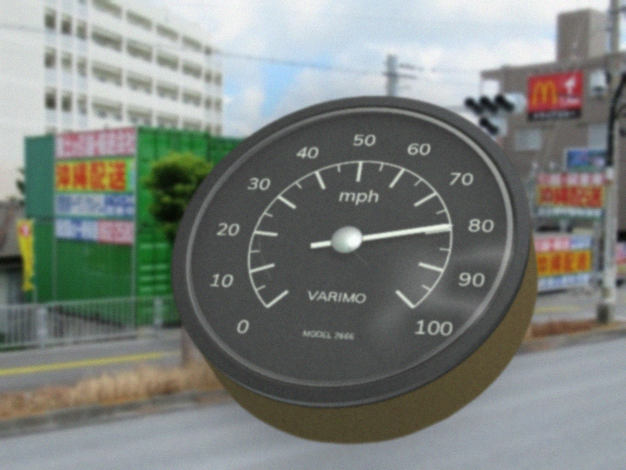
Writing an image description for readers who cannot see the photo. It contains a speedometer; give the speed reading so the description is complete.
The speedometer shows 80 mph
